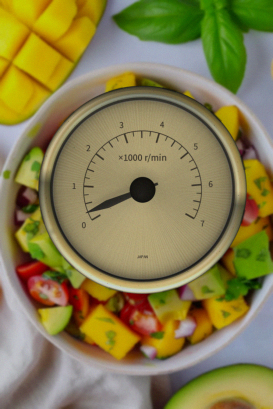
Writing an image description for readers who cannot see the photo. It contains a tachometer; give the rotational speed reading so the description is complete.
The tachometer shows 250 rpm
